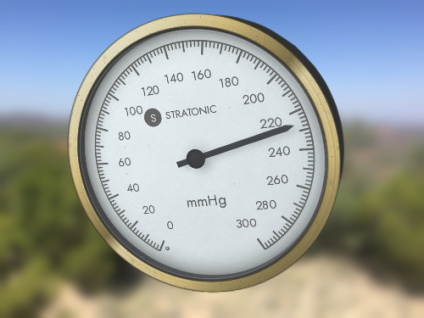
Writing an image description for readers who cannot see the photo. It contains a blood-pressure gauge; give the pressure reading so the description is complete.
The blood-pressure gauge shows 226 mmHg
